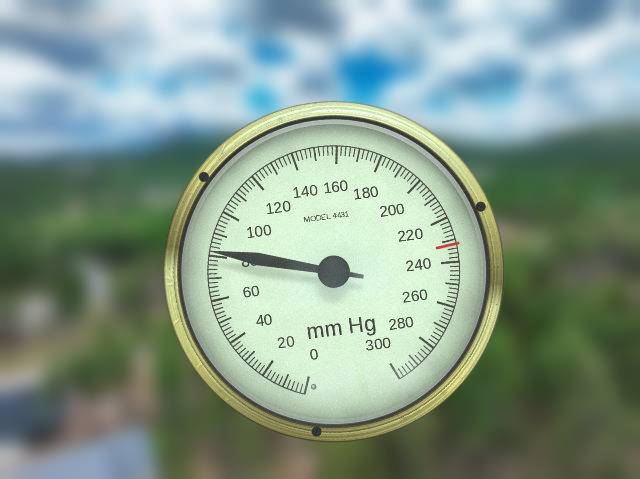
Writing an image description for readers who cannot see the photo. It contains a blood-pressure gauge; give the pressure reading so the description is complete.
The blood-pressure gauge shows 82 mmHg
